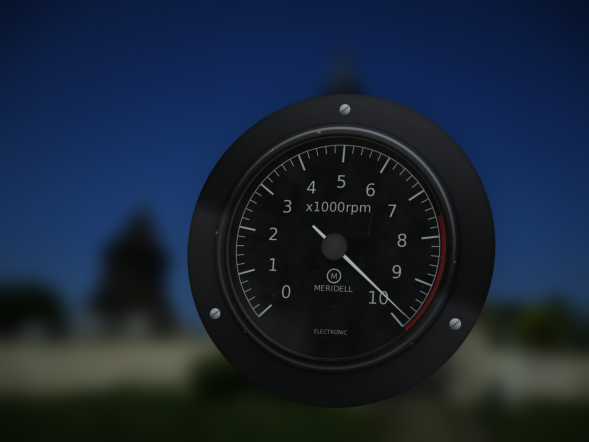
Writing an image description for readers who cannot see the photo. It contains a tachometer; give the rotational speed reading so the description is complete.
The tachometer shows 9800 rpm
